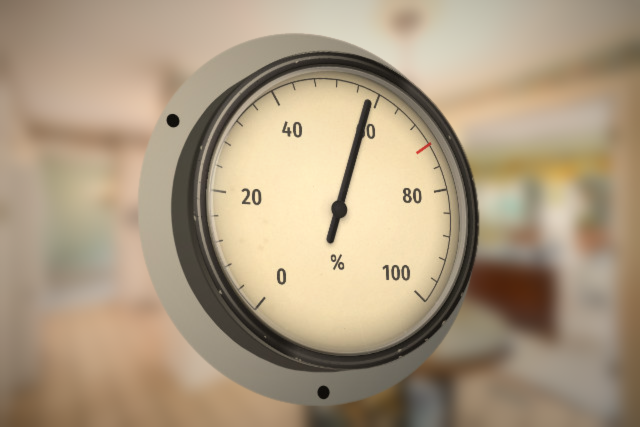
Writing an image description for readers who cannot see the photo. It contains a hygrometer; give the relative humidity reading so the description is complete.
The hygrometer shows 58 %
